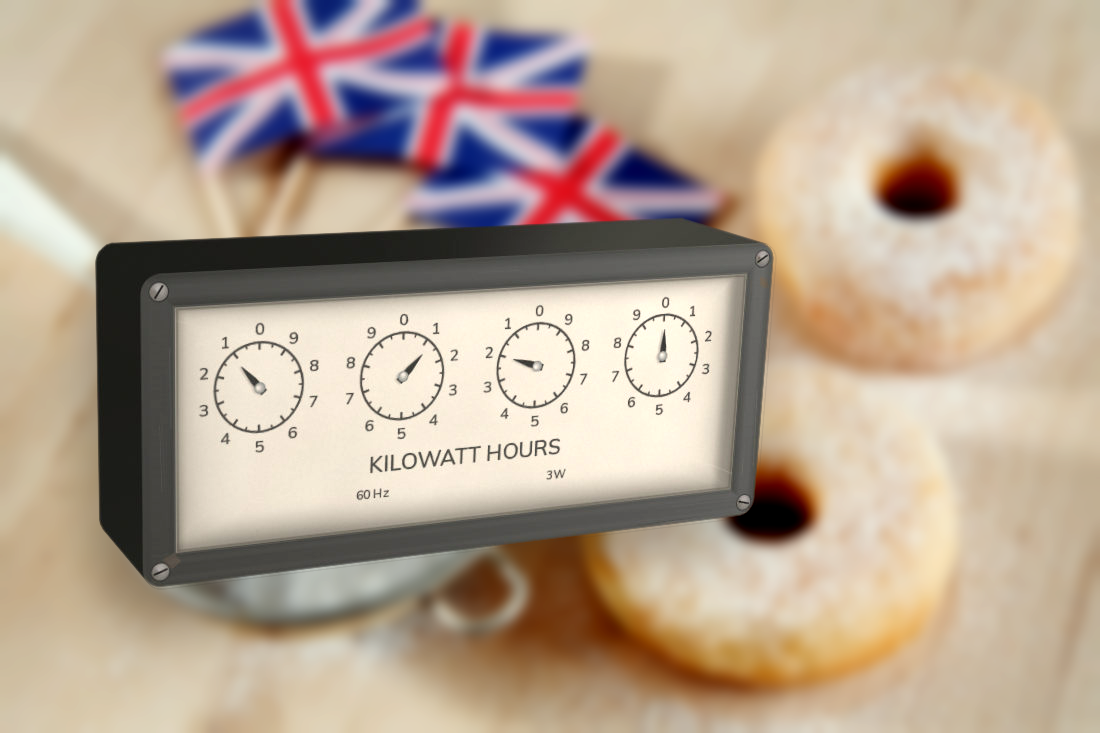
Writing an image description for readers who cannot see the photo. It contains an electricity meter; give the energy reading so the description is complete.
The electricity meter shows 1120 kWh
